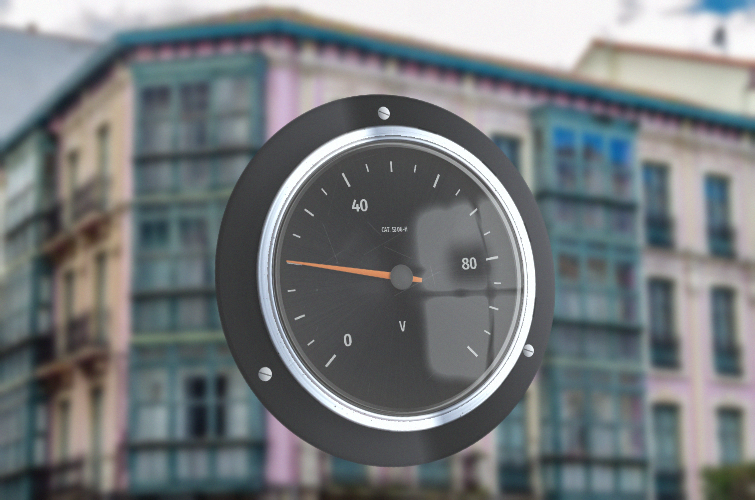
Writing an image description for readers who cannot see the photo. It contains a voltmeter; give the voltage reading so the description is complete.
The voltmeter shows 20 V
